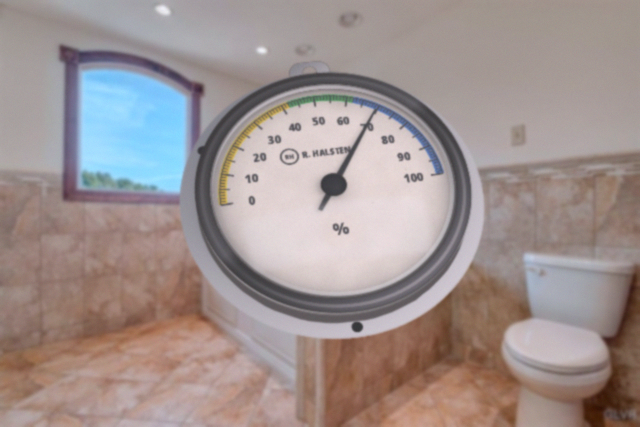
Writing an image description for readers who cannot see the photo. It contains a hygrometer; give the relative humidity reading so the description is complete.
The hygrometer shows 70 %
